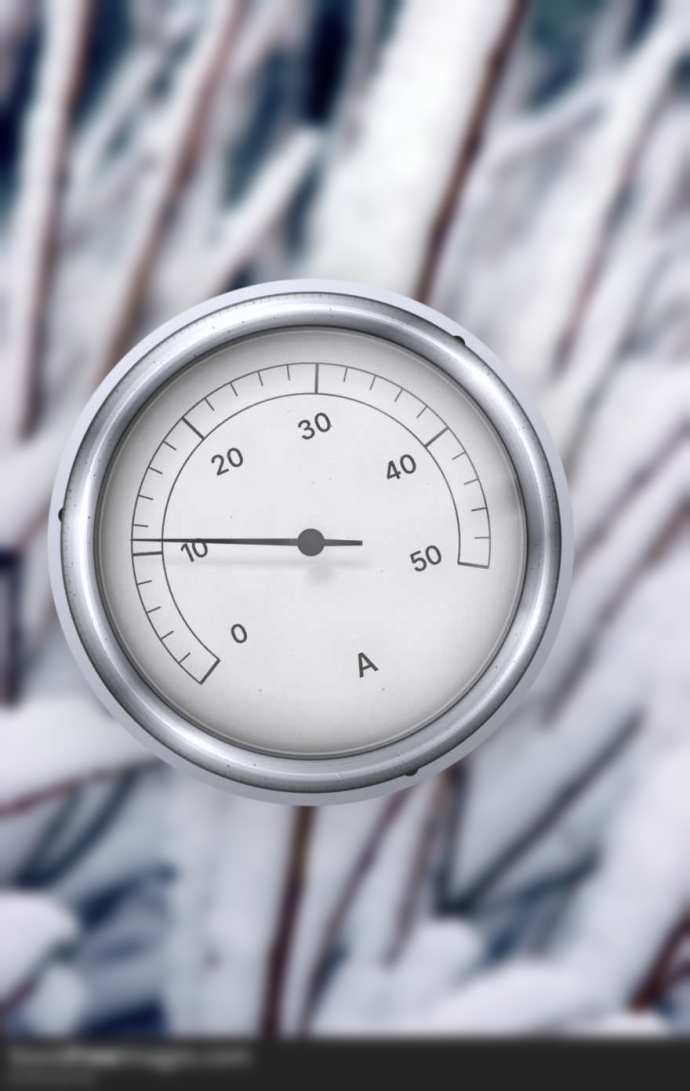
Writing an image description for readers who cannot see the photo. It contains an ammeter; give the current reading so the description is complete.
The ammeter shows 11 A
